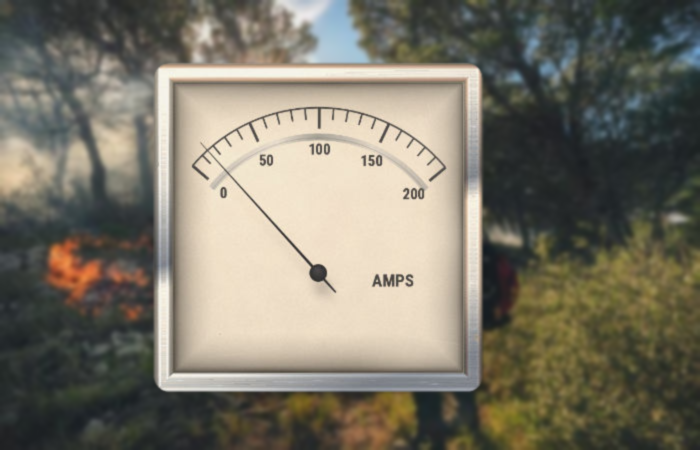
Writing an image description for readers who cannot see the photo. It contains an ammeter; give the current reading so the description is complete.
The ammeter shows 15 A
